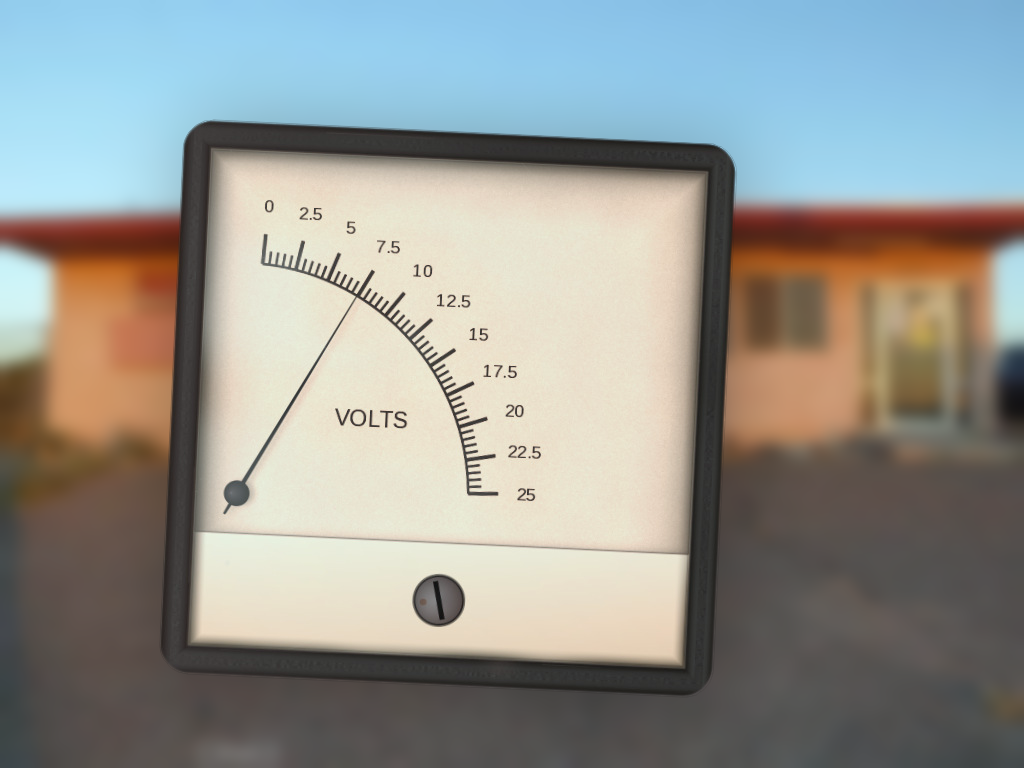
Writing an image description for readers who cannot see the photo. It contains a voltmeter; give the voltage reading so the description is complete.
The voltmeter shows 7.5 V
